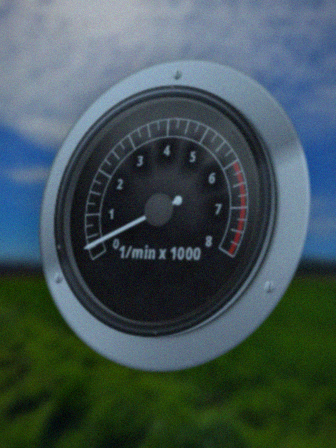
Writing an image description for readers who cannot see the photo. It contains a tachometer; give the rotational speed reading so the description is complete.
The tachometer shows 250 rpm
